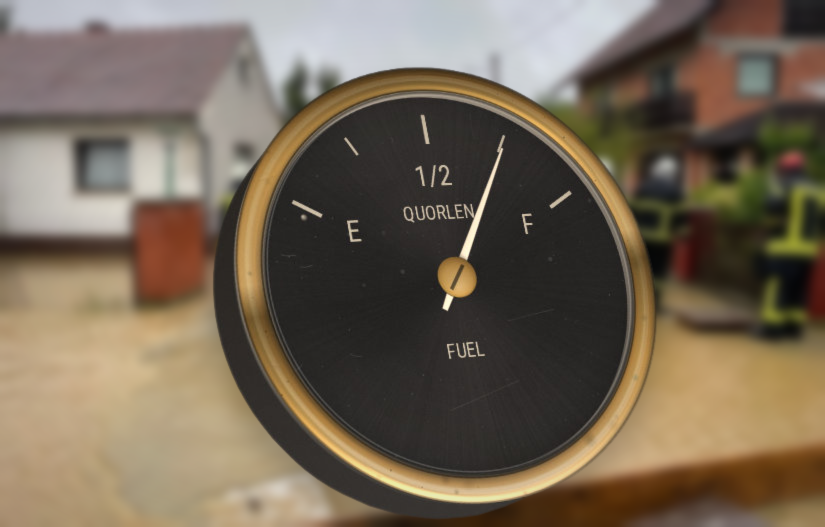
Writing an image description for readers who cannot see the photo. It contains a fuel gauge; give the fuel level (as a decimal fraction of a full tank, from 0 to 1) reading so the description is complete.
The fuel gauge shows 0.75
